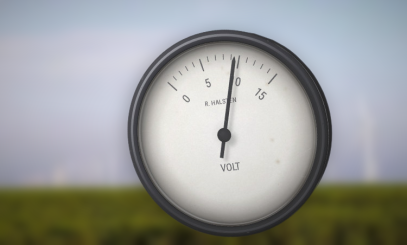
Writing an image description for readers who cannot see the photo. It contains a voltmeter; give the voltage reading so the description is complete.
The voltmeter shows 9.5 V
